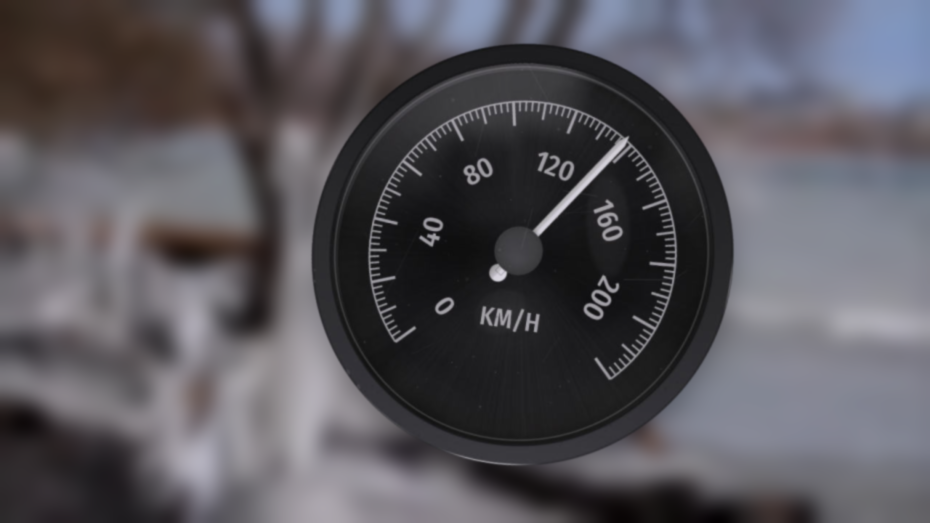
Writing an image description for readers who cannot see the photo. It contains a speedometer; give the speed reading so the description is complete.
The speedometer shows 138 km/h
